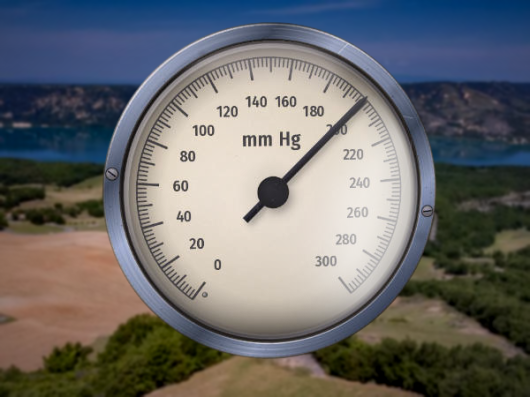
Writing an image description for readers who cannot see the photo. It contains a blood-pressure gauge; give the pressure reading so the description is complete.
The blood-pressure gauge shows 198 mmHg
